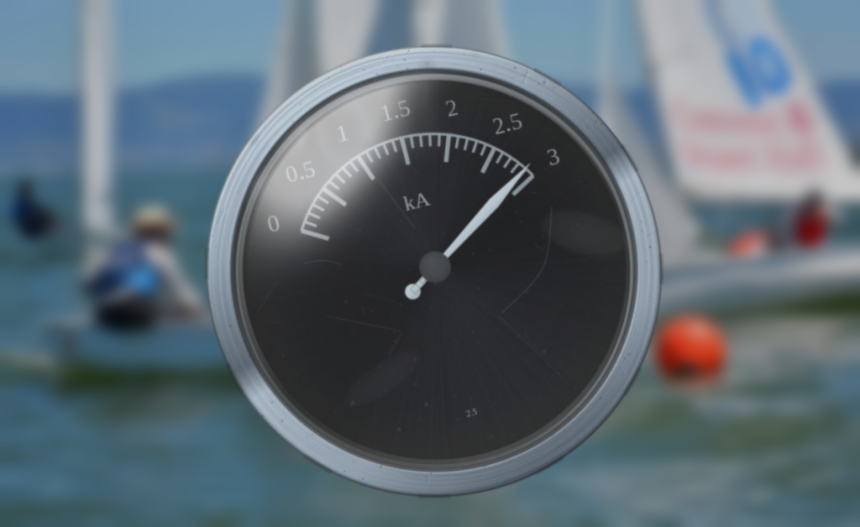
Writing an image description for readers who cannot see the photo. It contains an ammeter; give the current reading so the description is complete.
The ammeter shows 2.9 kA
